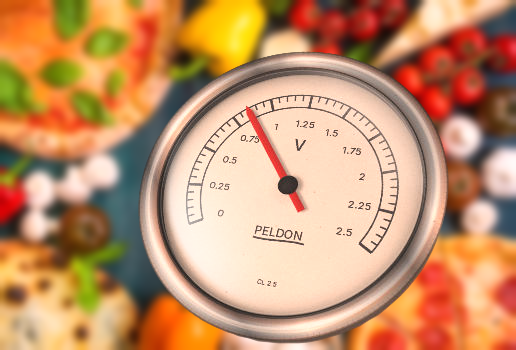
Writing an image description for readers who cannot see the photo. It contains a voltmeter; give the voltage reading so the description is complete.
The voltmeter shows 0.85 V
